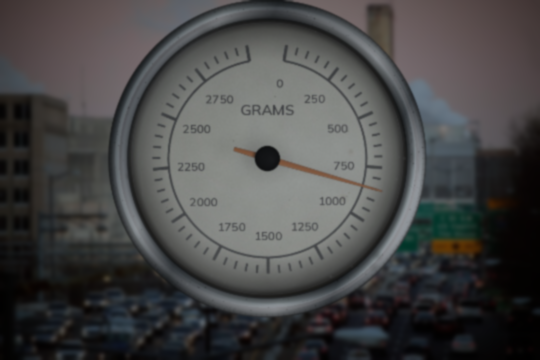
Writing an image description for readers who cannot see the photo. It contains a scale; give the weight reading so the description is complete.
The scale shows 850 g
